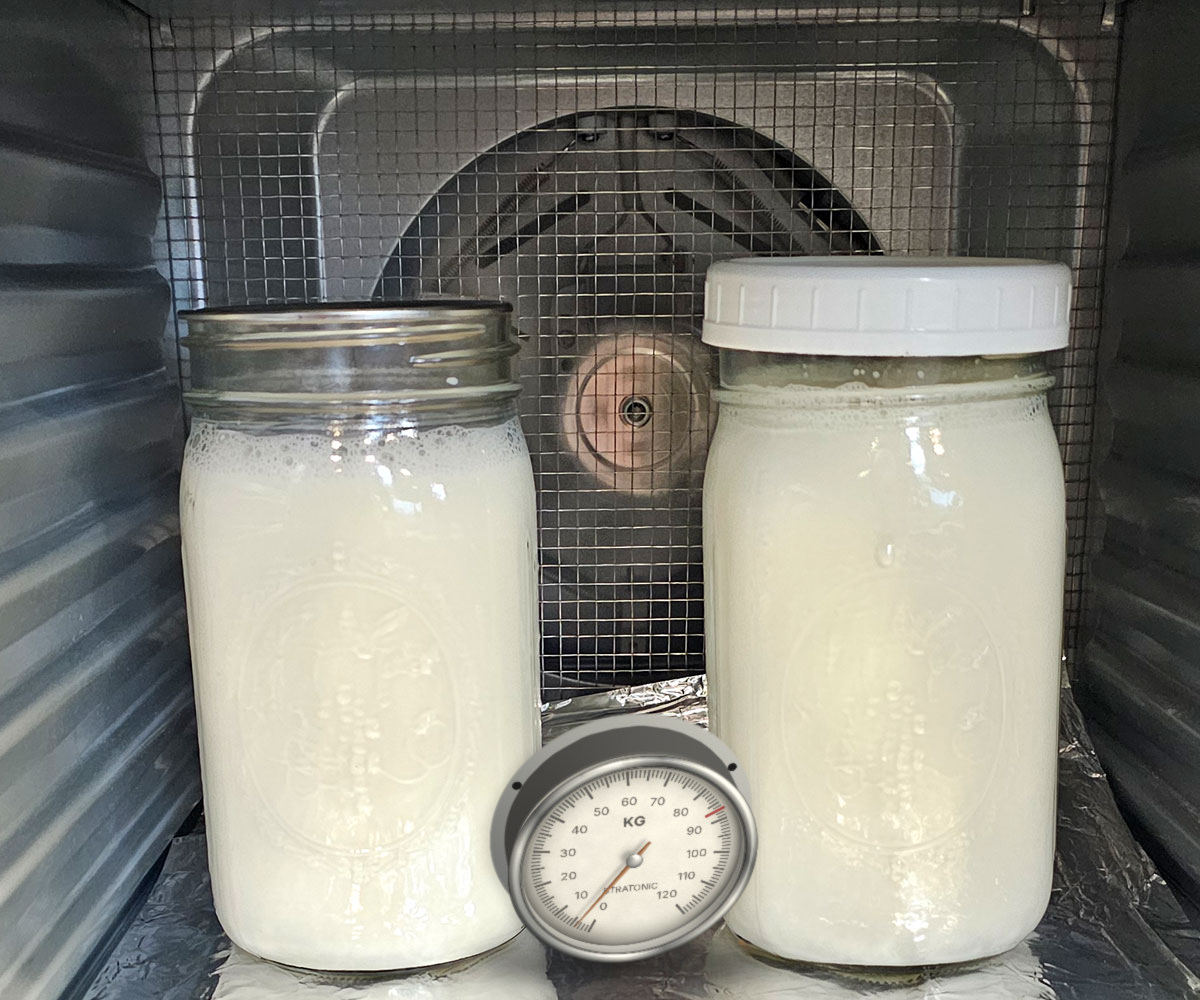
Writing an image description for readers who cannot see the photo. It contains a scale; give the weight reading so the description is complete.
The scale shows 5 kg
